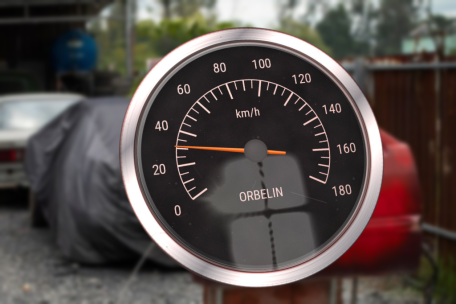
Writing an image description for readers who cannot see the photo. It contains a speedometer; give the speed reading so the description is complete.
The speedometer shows 30 km/h
